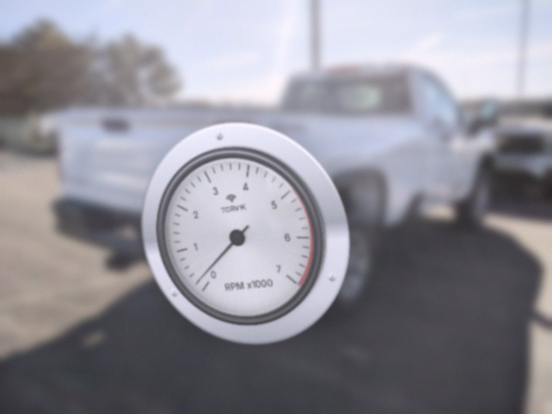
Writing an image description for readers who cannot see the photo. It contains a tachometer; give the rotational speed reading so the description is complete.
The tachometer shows 200 rpm
